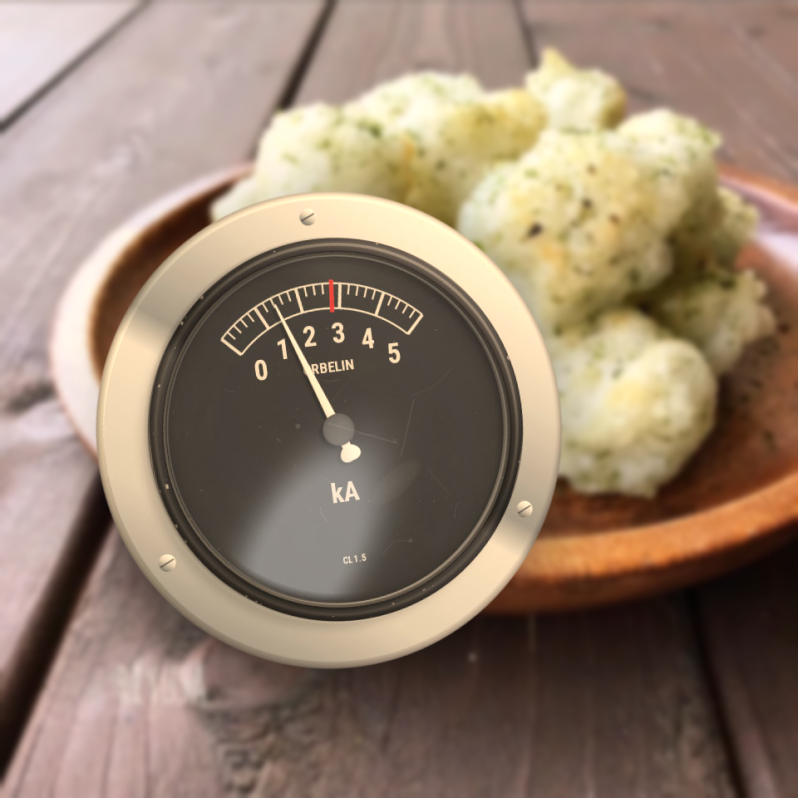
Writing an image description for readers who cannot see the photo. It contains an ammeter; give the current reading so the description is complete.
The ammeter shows 1.4 kA
